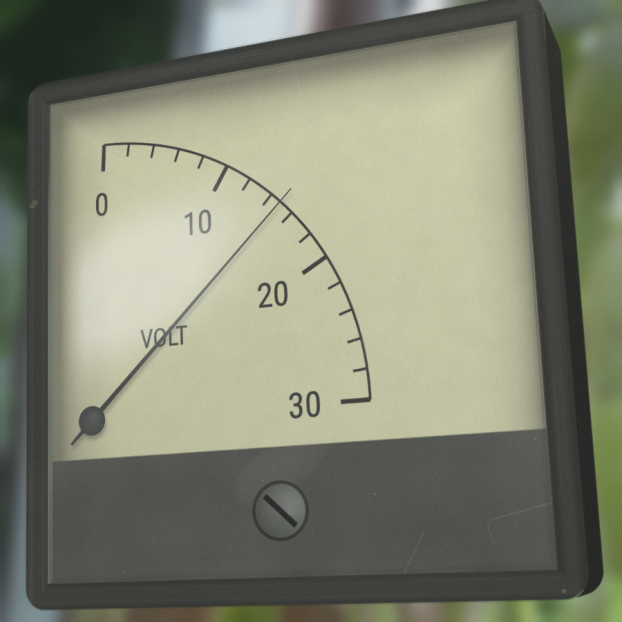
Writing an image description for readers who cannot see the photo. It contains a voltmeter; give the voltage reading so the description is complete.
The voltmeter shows 15 V
